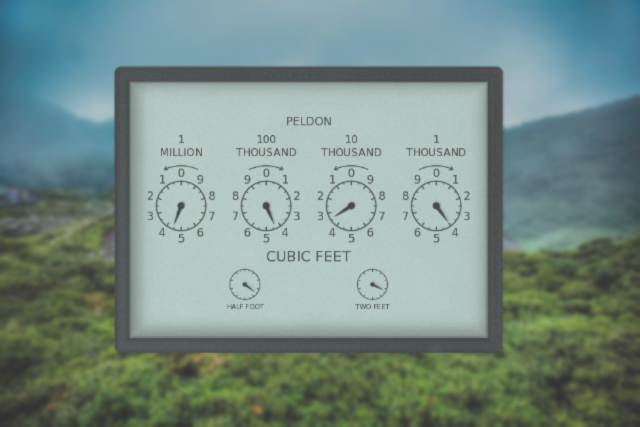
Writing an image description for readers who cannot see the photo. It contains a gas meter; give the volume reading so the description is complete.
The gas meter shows 443400 ft³
